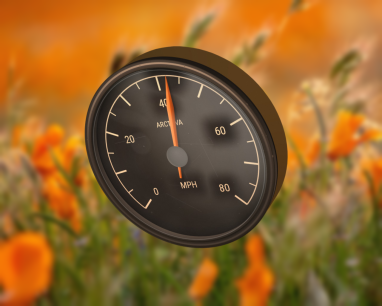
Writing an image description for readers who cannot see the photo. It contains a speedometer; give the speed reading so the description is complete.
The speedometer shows 42.5 mph
